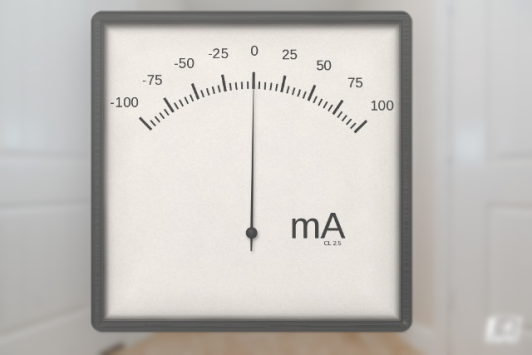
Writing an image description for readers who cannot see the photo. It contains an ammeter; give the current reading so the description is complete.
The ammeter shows 0 mA
